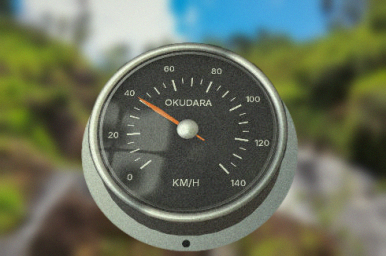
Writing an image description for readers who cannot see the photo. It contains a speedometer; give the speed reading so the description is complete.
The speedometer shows 40 km/h
